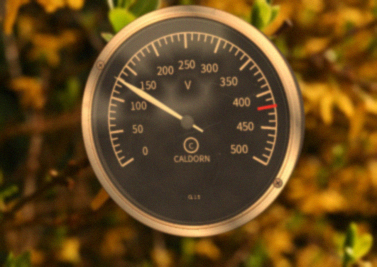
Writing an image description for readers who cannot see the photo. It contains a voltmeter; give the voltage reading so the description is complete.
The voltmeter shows 130 V
